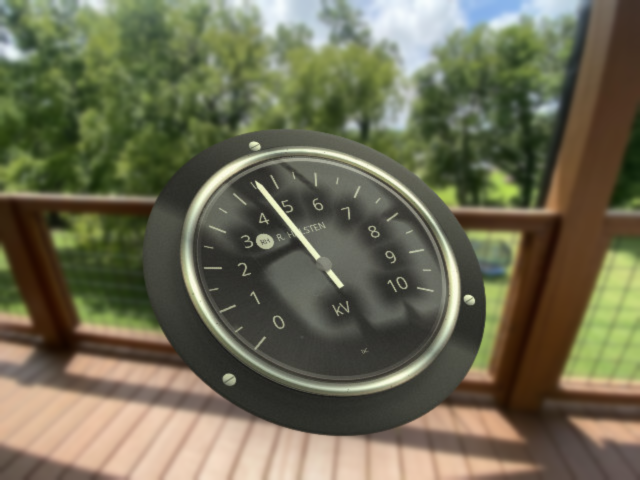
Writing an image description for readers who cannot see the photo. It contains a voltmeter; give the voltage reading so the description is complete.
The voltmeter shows 4.5 kV
